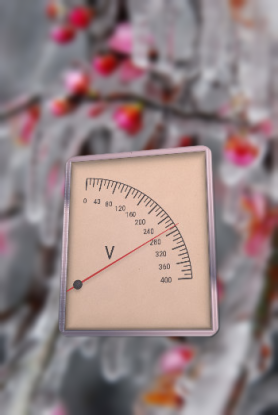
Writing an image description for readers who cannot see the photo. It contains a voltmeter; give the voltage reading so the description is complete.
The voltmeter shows 270 V
